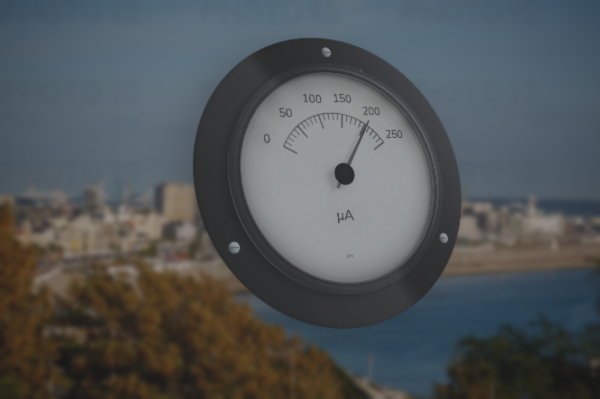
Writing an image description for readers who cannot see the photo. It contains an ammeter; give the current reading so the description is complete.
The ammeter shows 200 µA
